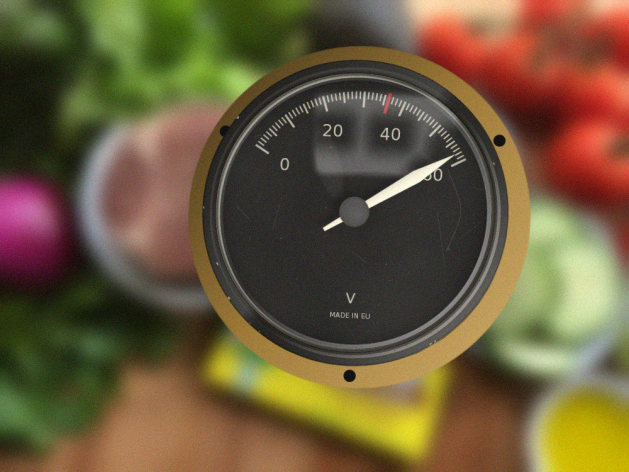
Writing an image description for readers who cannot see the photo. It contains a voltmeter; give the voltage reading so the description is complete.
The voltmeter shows 58 V
